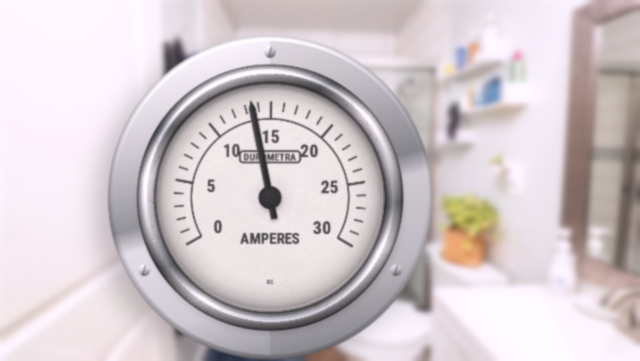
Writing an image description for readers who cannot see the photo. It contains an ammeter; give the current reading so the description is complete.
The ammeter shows 13.5 A
